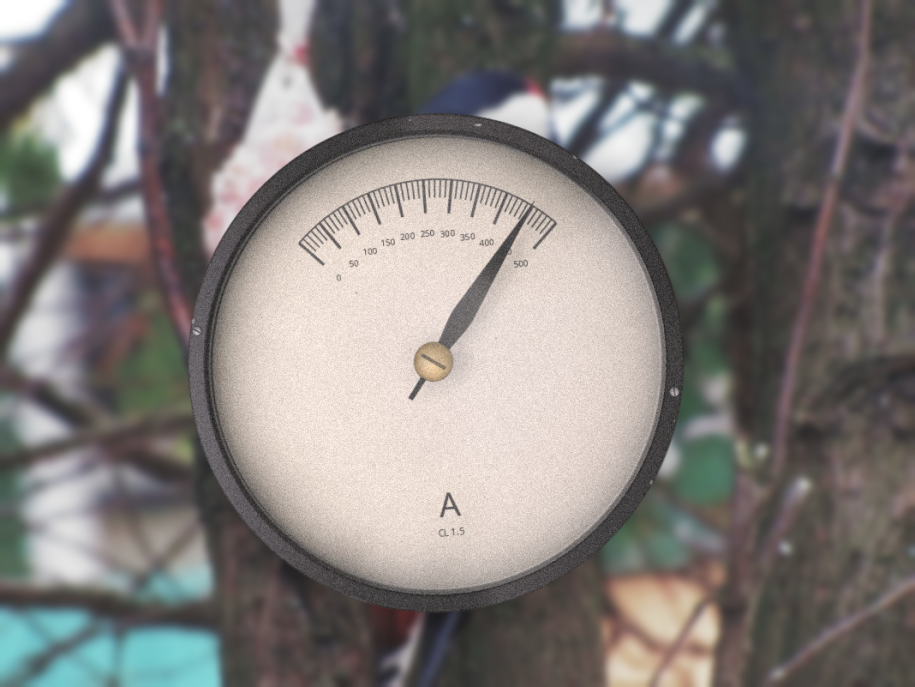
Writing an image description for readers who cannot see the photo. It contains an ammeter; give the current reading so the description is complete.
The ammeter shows 450 A
